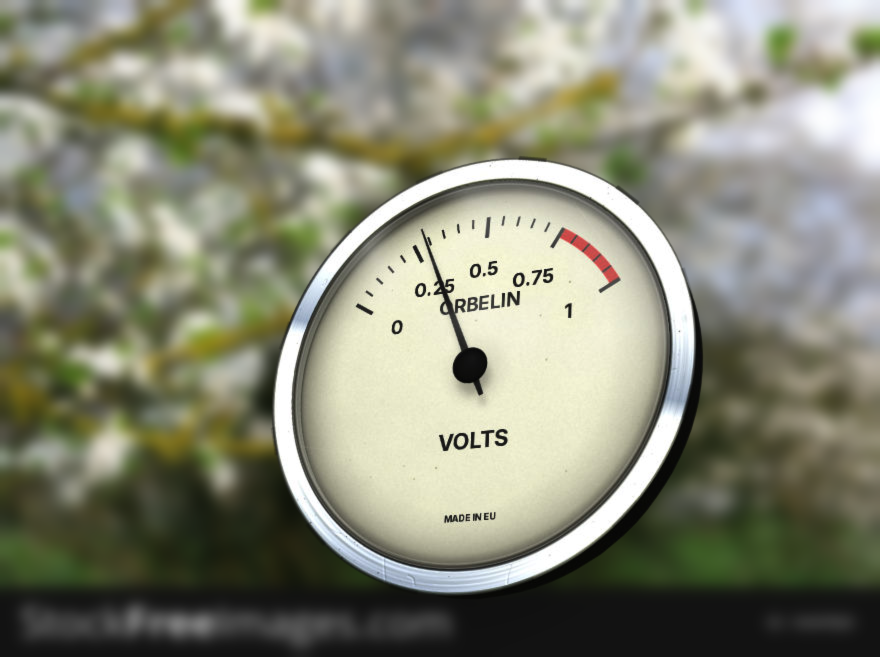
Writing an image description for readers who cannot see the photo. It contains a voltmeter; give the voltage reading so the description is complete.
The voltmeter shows 0.3 V
